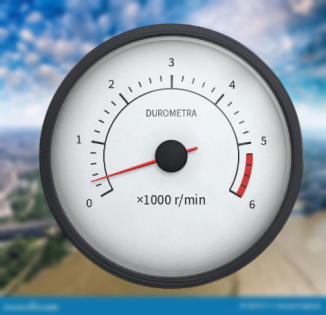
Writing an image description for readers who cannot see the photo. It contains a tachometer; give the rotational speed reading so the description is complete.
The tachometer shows 300 rpm
